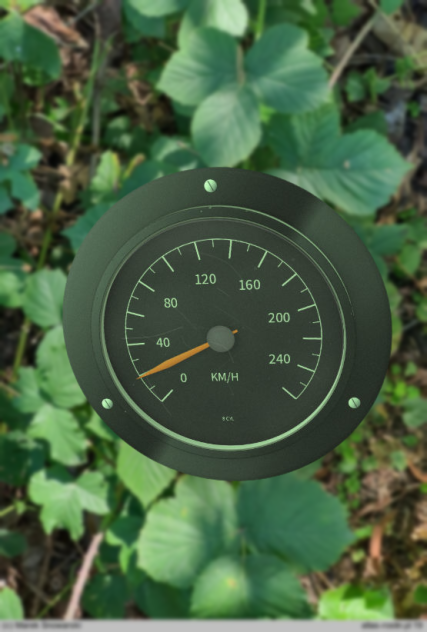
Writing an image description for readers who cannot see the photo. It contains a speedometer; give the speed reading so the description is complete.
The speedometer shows 20 km/h
